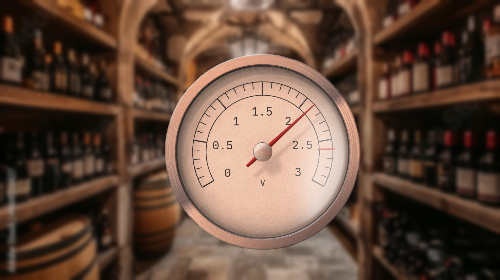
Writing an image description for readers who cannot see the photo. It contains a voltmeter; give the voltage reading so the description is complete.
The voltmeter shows 2.1 V
